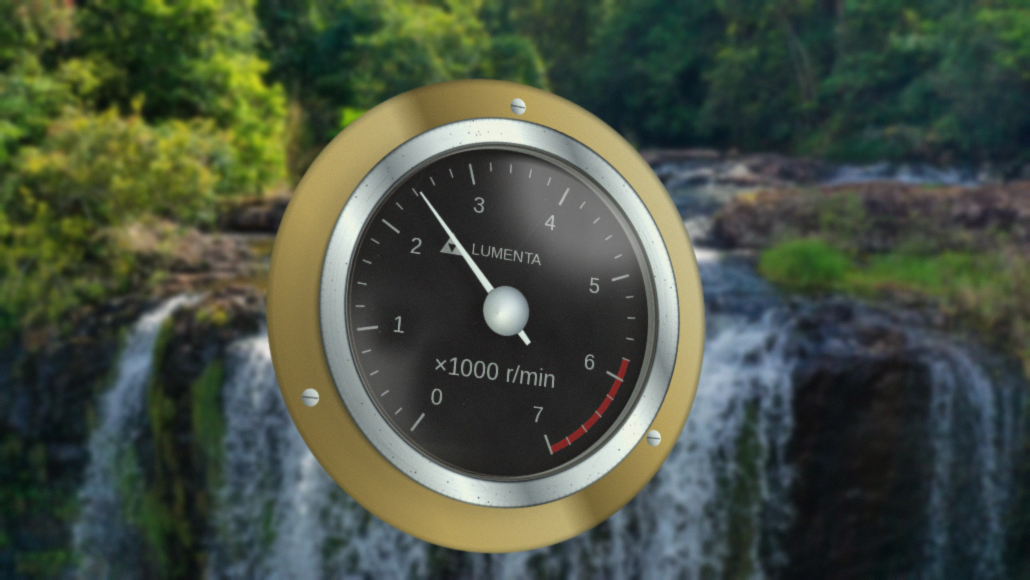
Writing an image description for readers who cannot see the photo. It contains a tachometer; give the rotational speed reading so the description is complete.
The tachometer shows 2400 rpm
